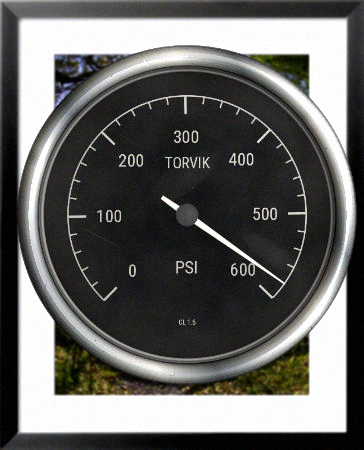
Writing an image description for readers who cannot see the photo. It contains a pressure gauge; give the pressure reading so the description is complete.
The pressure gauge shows 580 psi
